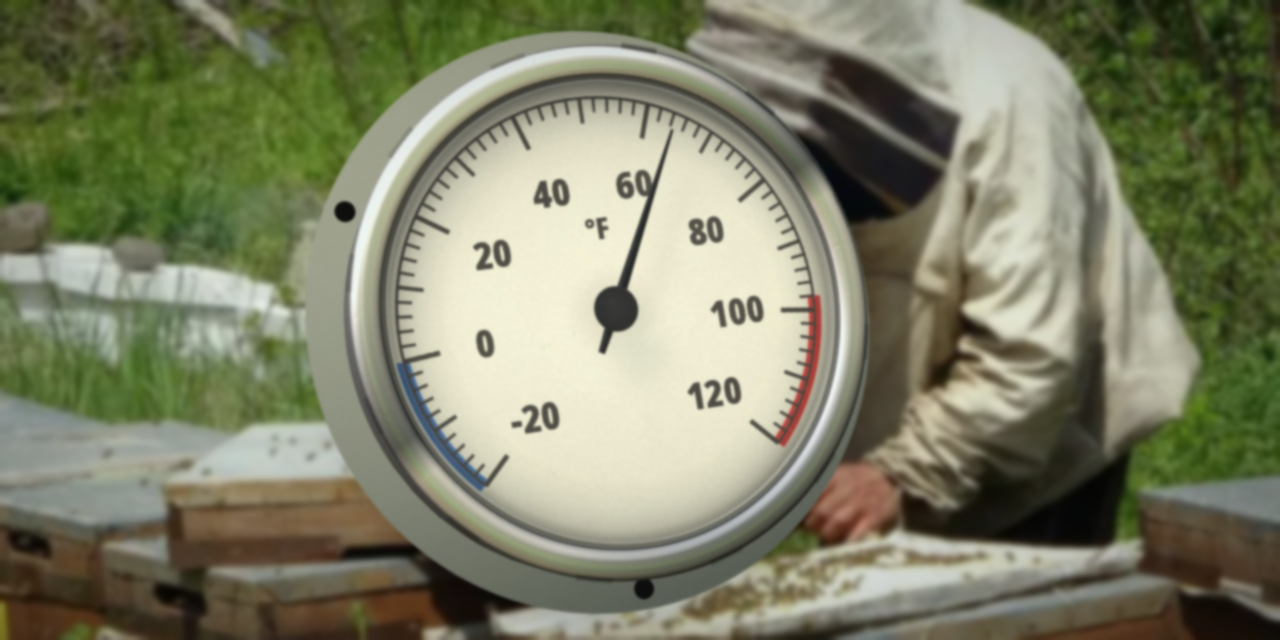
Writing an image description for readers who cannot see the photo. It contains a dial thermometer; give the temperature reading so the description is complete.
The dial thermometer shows 64 °F
